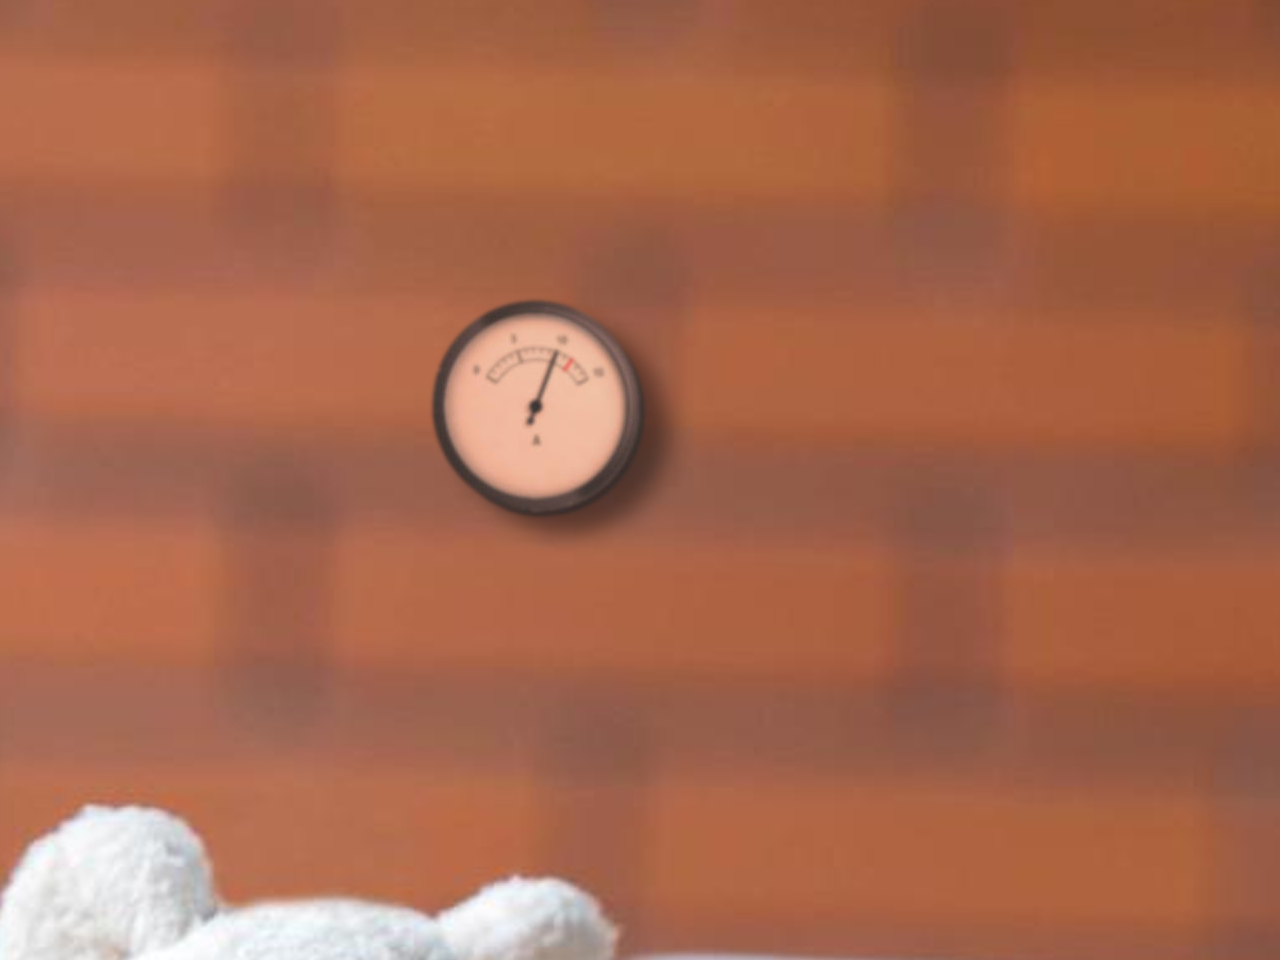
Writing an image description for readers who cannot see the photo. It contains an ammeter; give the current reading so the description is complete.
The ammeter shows 10 A
